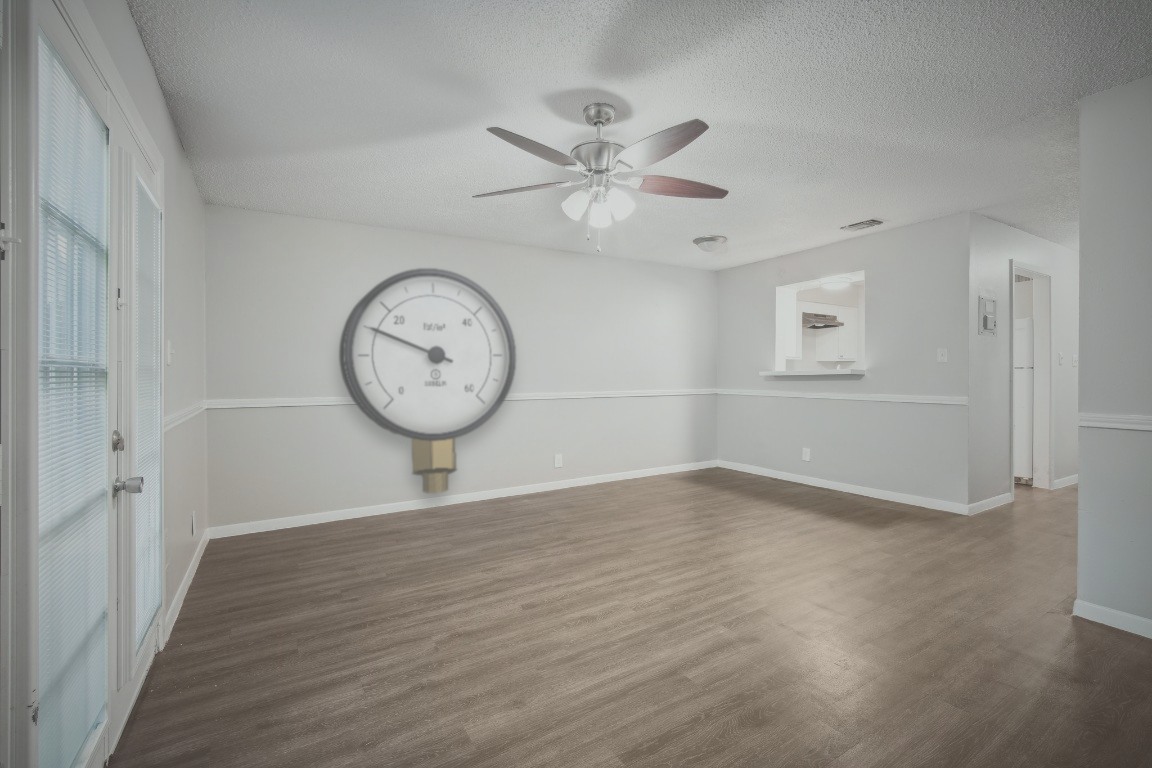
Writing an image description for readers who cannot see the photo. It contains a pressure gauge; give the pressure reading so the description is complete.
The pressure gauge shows 15 psi
